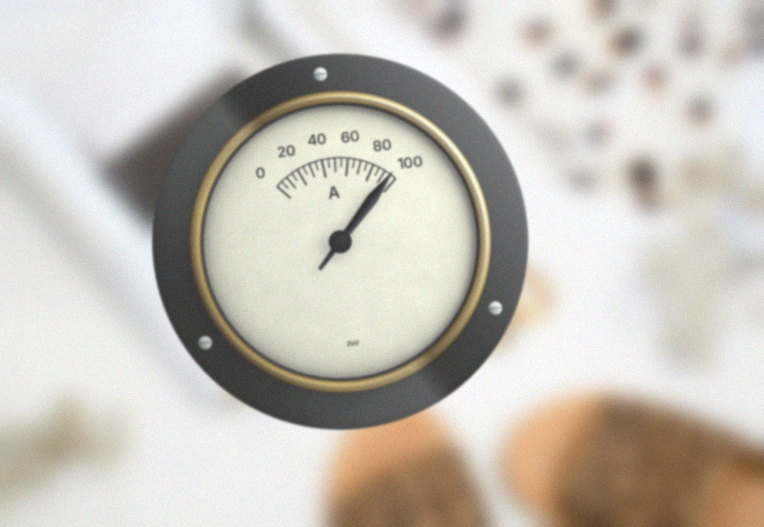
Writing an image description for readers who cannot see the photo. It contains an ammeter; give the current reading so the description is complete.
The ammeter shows 95 A
